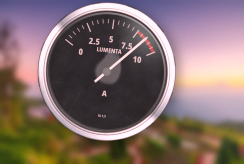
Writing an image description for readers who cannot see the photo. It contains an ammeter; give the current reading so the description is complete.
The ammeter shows 8.5 A
